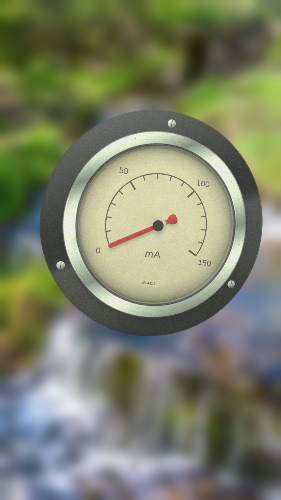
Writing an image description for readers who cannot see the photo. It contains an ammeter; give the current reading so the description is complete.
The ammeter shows 0 mA
